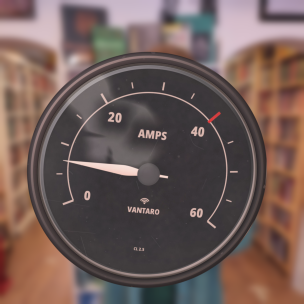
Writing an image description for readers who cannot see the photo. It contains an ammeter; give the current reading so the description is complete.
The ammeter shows 7.5 A
